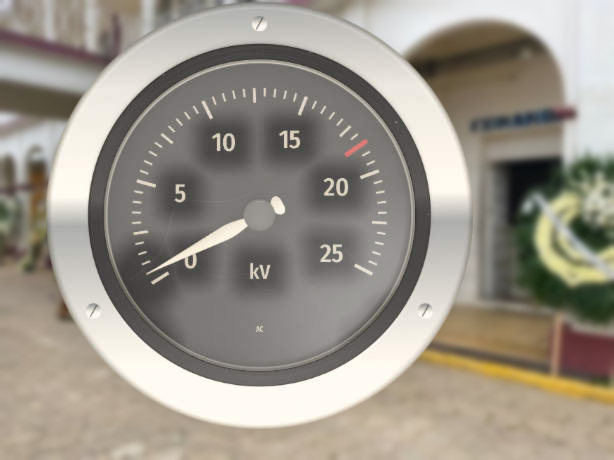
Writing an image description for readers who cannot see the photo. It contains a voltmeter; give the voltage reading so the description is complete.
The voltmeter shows 0.5 kV
